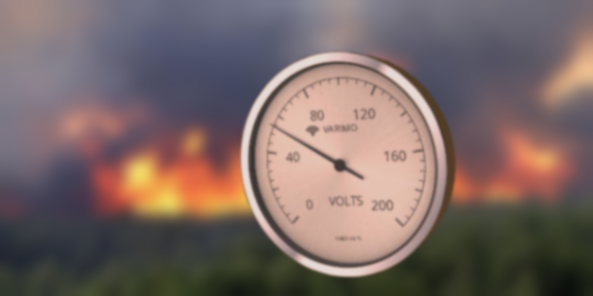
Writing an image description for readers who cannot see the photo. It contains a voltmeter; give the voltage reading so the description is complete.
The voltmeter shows 55 V
